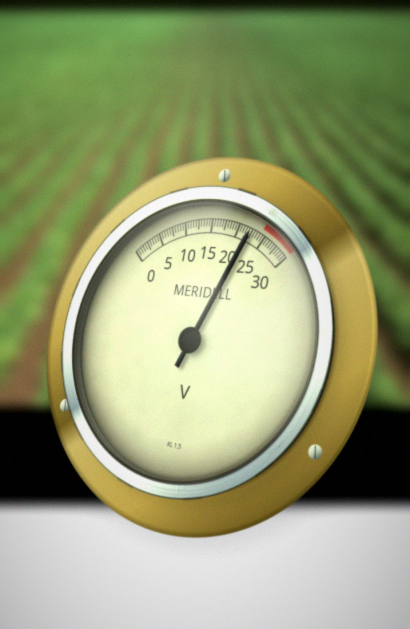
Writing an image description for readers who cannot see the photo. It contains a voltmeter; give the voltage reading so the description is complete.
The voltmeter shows 22.5 V
